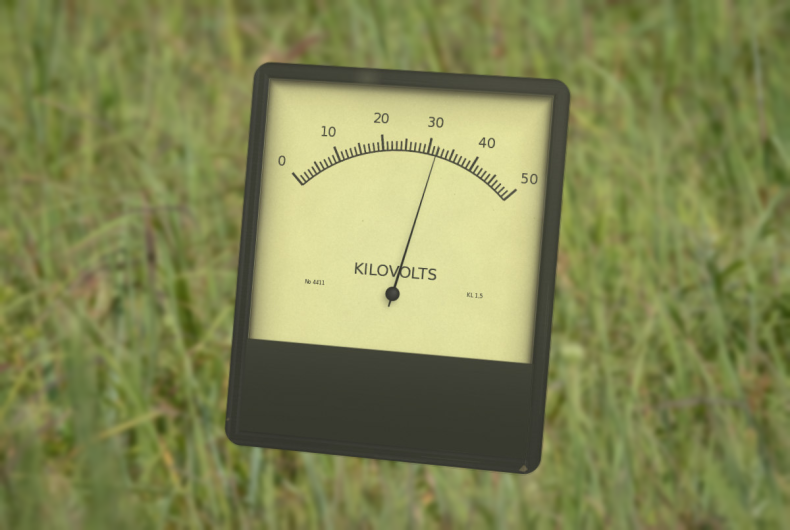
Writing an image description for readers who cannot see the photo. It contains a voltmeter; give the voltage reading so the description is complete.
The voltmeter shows 32 kV
